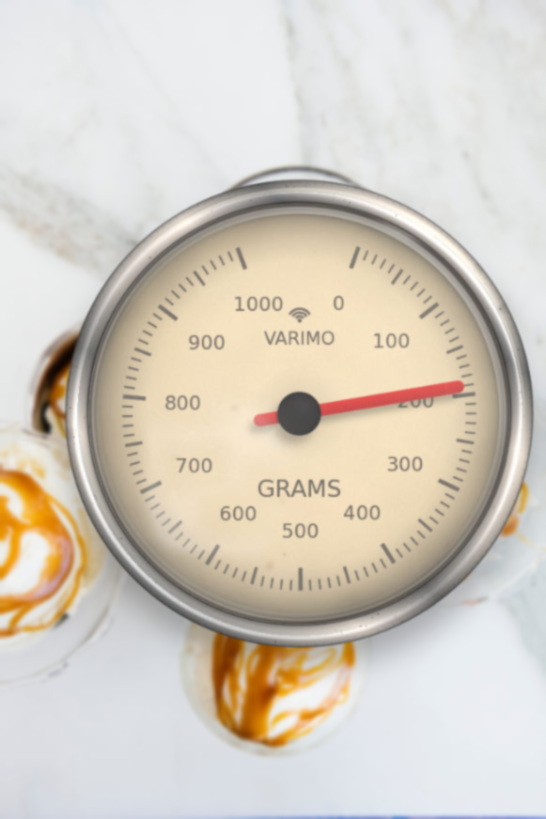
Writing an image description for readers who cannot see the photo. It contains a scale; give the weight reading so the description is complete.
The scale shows 190 g
